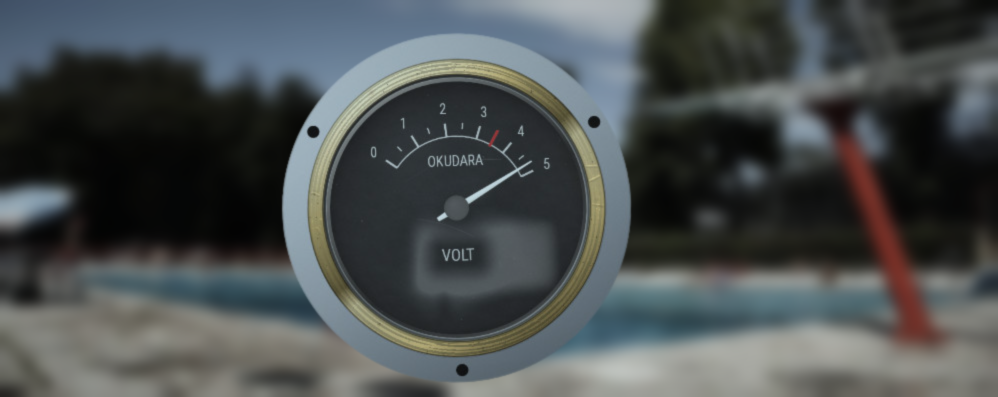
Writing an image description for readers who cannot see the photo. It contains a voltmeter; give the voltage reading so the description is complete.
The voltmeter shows 4.75 V
